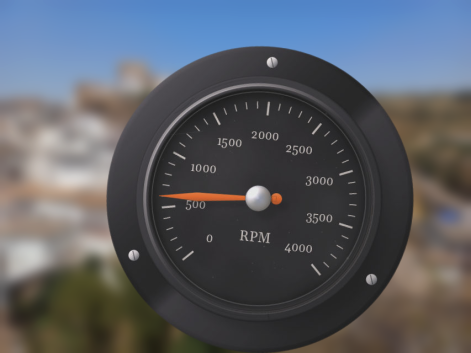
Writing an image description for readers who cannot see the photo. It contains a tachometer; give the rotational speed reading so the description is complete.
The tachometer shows 600 rpm
